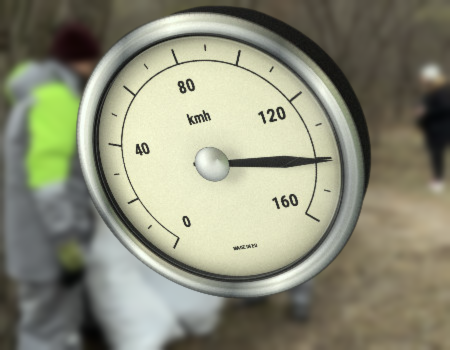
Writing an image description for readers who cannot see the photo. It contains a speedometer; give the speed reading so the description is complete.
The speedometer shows 140 km/h
